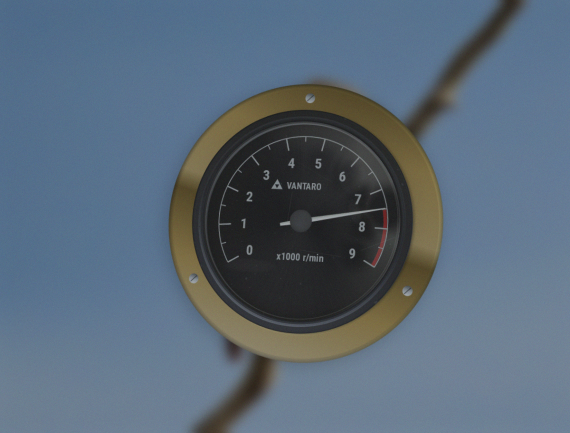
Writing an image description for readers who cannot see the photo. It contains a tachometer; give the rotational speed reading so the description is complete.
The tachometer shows 7500 rpm
